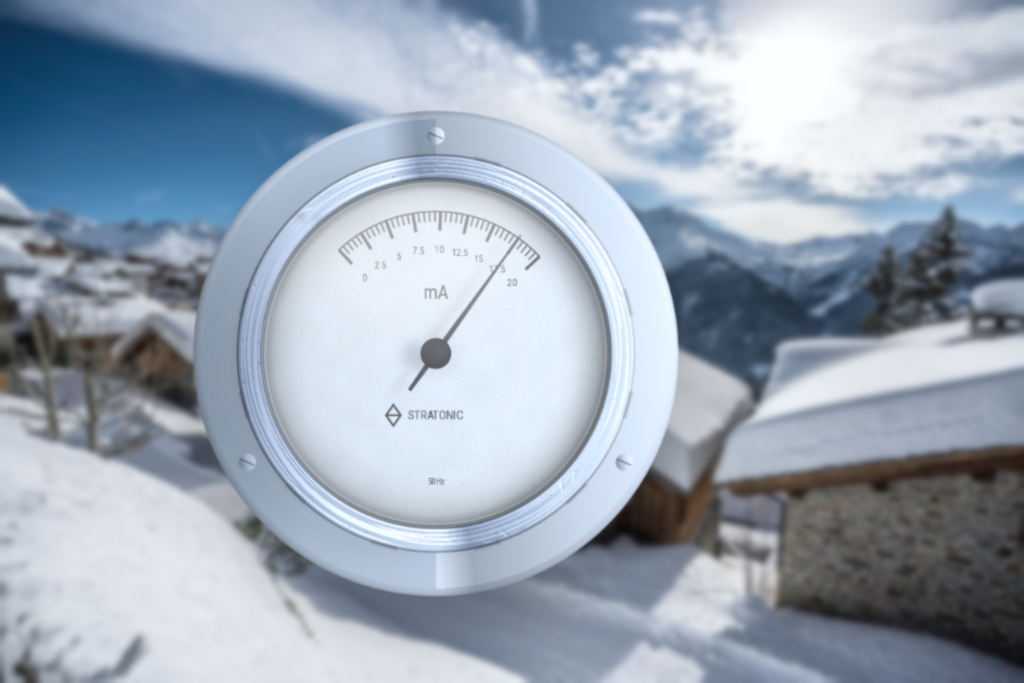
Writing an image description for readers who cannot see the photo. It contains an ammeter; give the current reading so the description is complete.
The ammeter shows 17.5 mA
